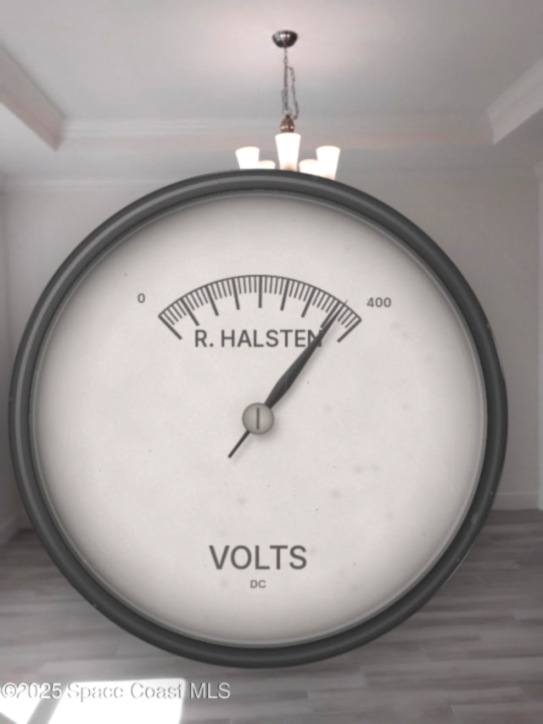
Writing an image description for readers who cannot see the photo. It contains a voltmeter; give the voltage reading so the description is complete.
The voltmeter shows 360 V
